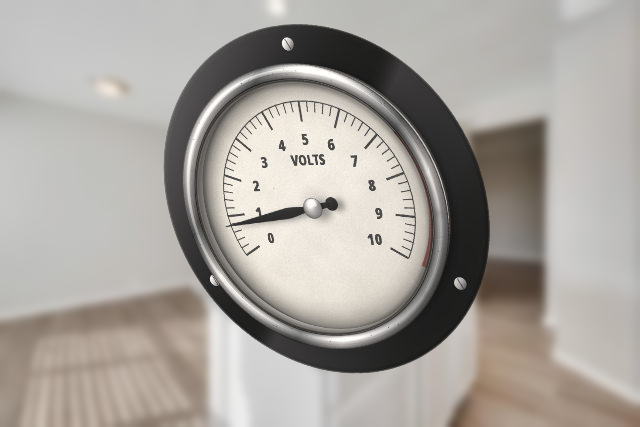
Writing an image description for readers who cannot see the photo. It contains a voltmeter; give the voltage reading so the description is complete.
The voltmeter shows 0.8 V
